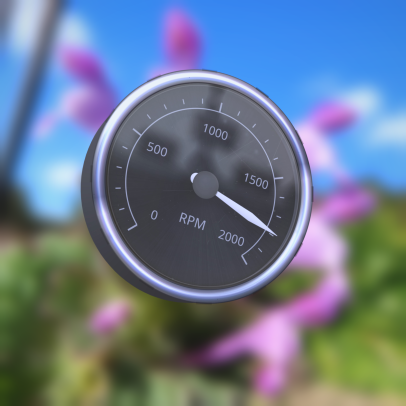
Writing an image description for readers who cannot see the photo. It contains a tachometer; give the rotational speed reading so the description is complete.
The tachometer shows 1800 rpm
